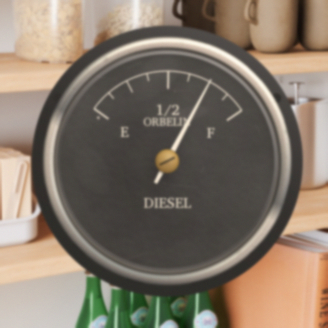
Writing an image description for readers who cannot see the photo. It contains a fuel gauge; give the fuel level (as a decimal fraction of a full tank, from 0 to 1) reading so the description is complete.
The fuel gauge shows 0.75
